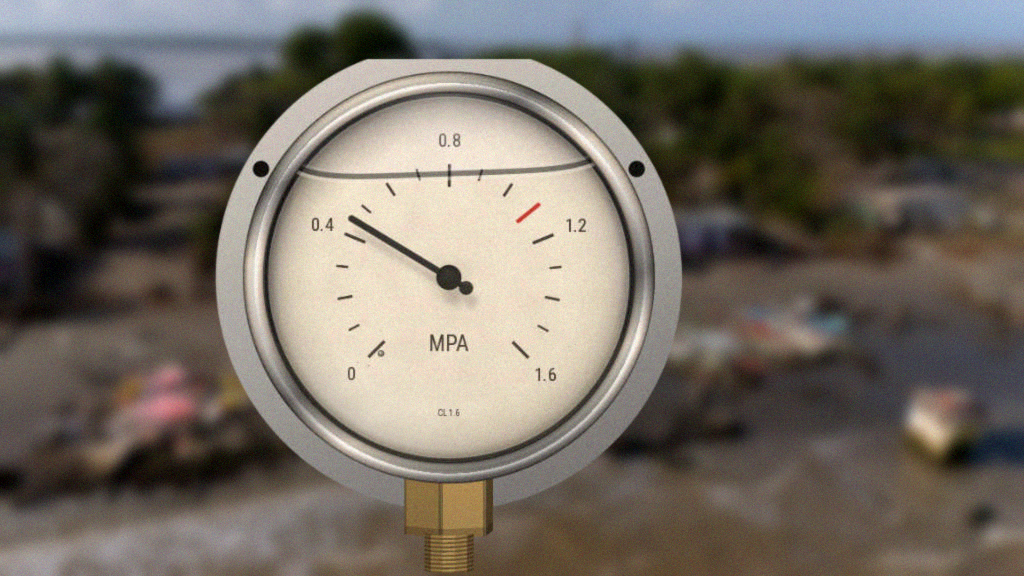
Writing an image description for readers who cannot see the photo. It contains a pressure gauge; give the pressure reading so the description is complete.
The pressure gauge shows 0.45 MPa
